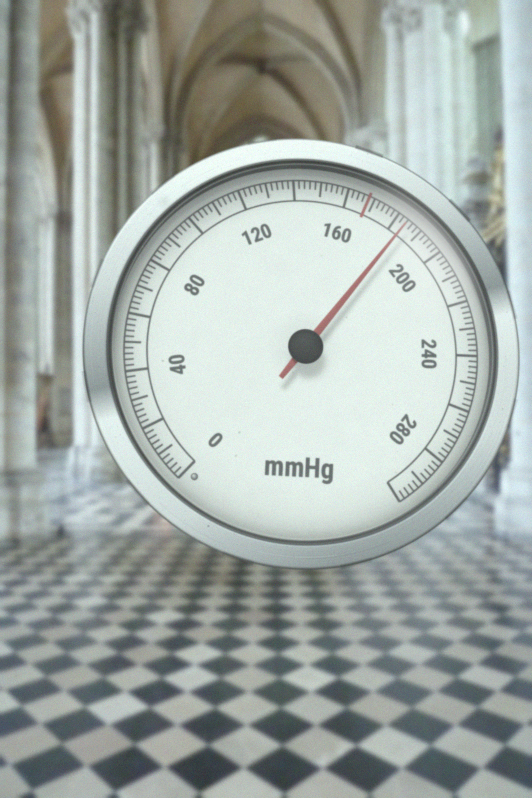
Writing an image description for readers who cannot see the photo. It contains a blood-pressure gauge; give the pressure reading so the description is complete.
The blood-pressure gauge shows 184 mmHg
